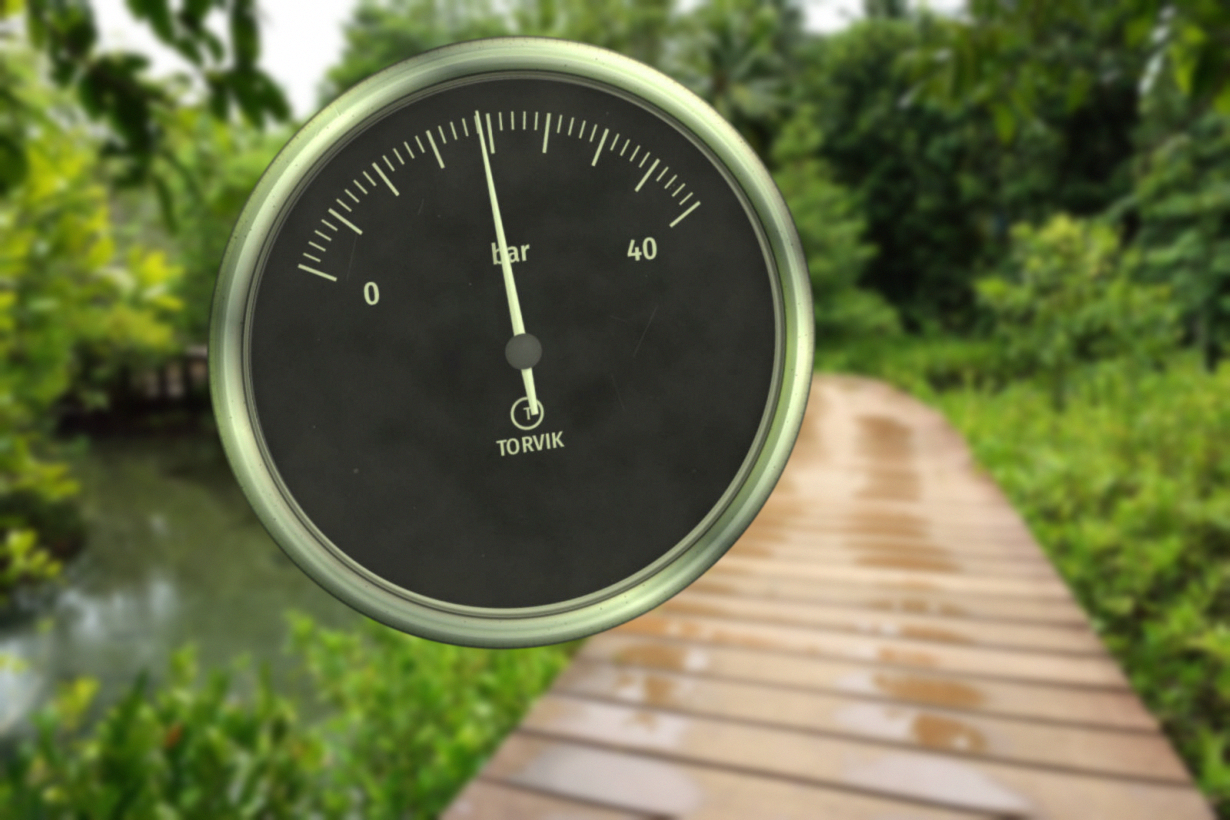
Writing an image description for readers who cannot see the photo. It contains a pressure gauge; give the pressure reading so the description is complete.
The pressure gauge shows 19 bar
